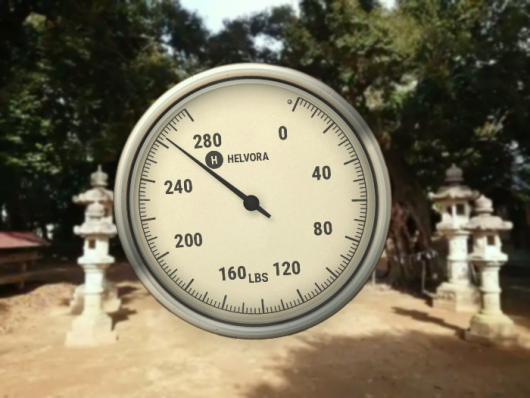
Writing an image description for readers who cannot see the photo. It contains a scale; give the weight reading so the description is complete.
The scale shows 264 lb
